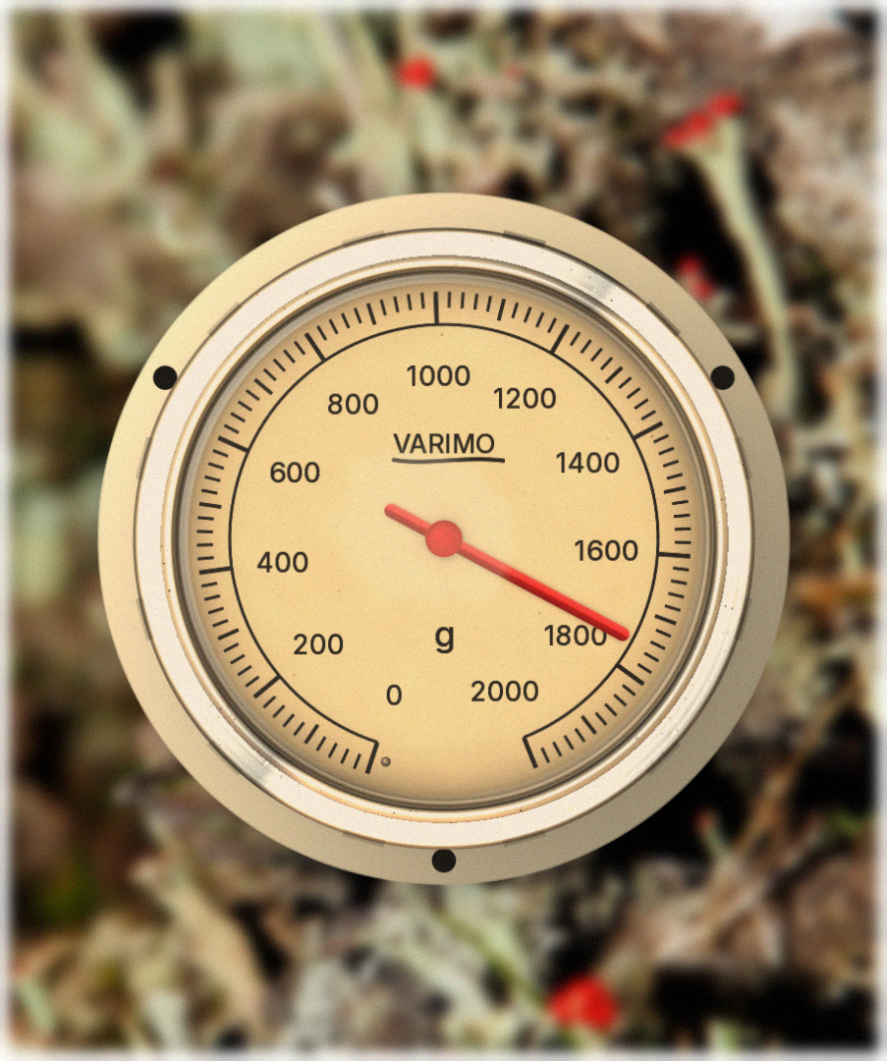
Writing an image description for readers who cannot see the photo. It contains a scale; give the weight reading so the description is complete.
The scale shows 1750 g
